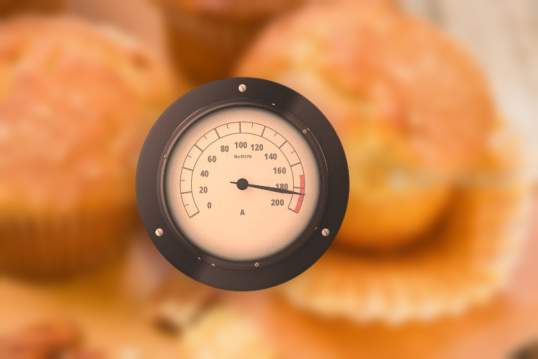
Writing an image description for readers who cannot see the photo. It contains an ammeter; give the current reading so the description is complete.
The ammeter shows 185 A
